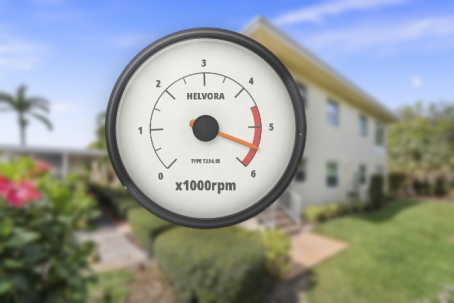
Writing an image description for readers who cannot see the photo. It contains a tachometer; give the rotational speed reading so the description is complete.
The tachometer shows 5500 rpm
